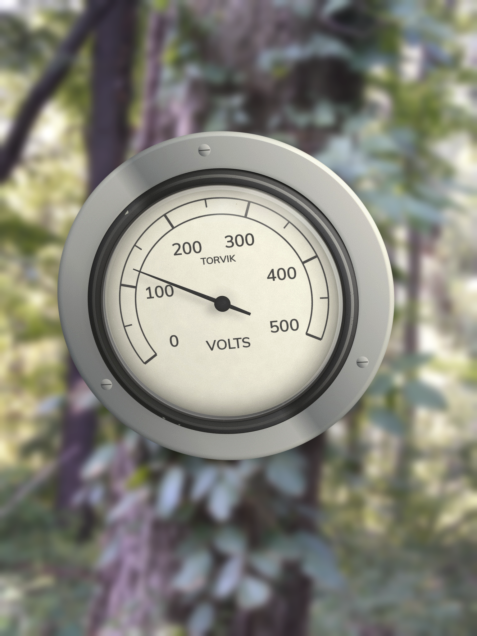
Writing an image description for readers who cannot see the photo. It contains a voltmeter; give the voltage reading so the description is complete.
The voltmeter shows 125 V
